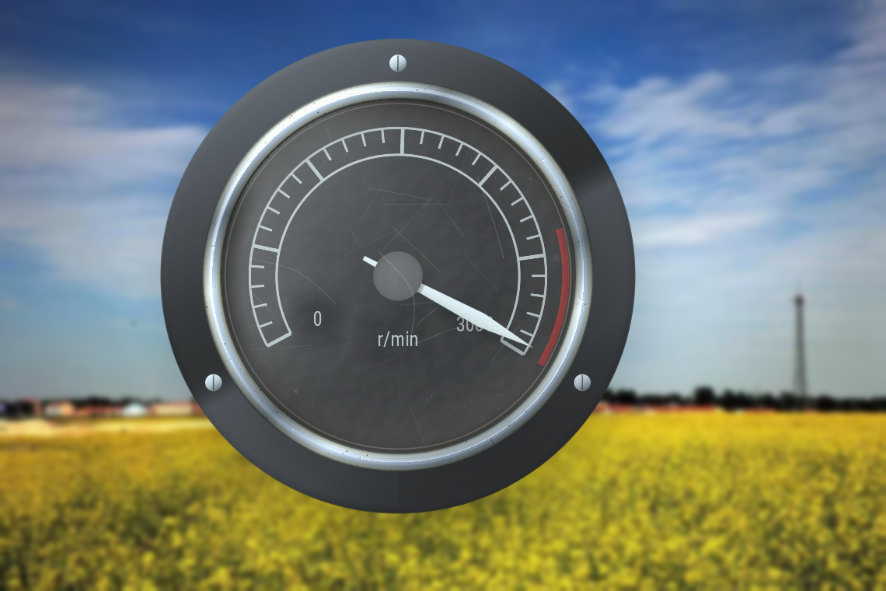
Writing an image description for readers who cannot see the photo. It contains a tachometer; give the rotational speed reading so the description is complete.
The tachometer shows 2950 rpm
